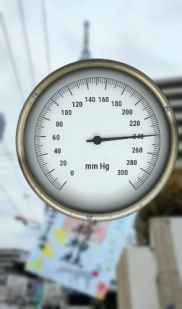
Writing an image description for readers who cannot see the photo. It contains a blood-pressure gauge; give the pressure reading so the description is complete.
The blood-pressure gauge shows 240 mmHg
